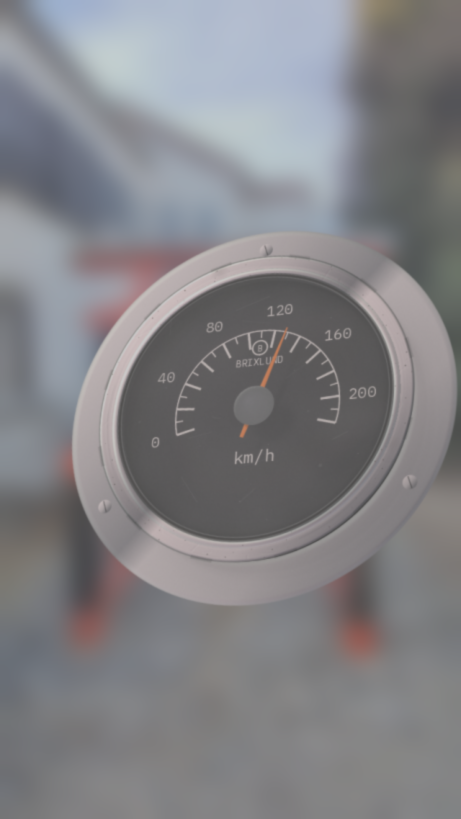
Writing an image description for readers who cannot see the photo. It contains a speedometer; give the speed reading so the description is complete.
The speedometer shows 130 km/h
